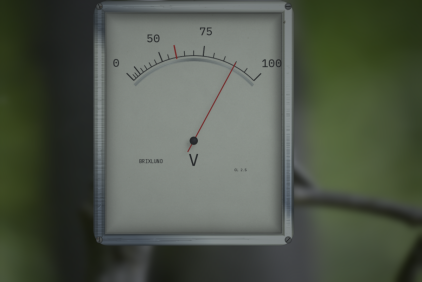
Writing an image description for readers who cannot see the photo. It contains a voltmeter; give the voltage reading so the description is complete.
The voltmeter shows 90 V
